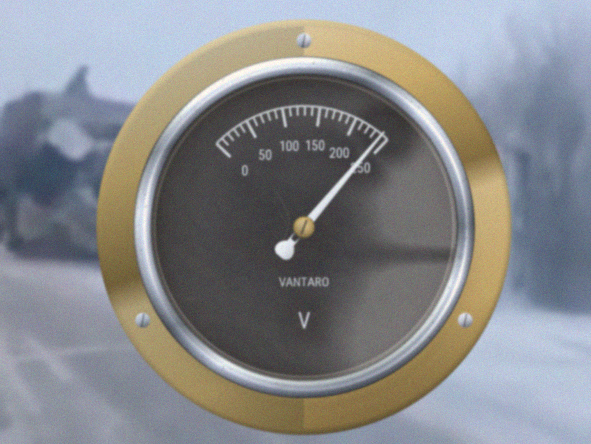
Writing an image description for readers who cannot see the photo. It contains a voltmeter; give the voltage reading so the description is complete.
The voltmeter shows 240 V
